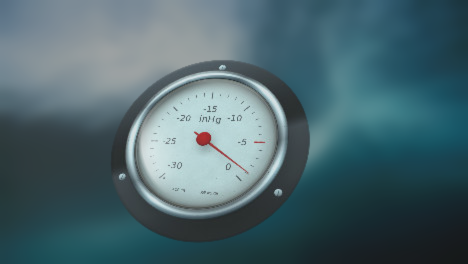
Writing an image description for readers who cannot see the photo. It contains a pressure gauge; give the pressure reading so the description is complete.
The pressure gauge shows -1 inHg
